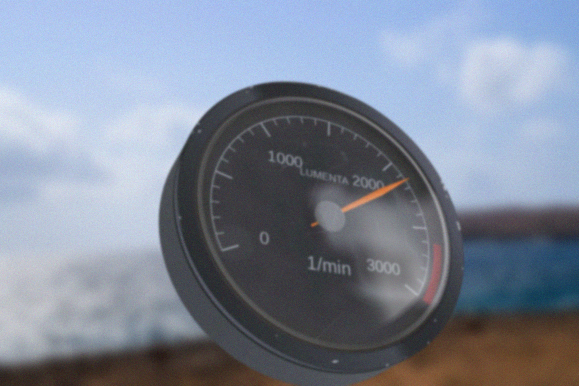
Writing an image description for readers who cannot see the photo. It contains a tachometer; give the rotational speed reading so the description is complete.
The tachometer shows 2150 rpm
